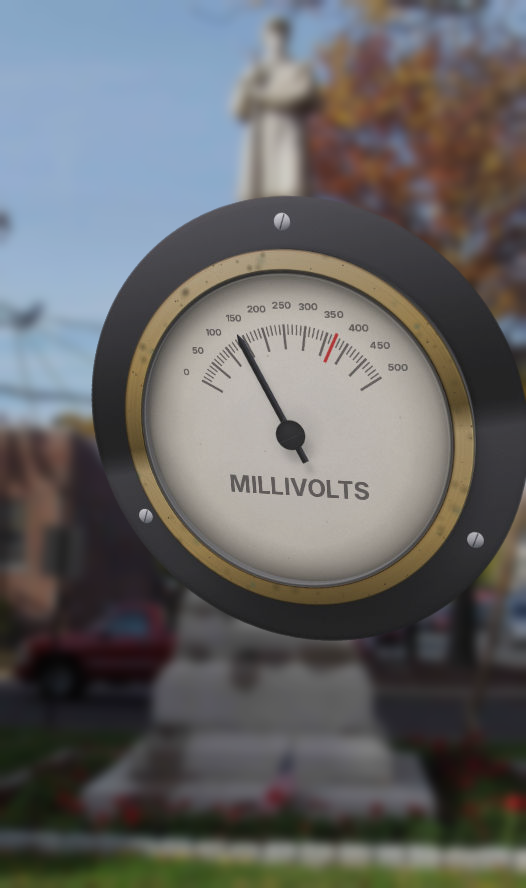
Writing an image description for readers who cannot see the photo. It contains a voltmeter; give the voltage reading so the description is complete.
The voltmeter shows 150 mV
